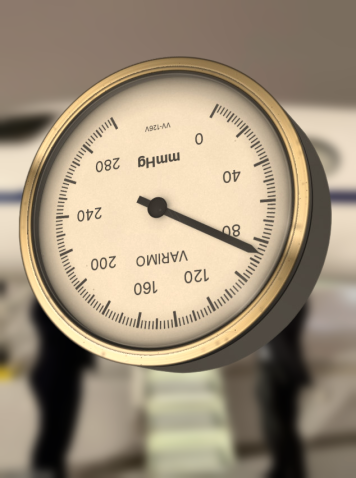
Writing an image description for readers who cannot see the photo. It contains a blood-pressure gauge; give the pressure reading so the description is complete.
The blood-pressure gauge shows 86 mmHg
